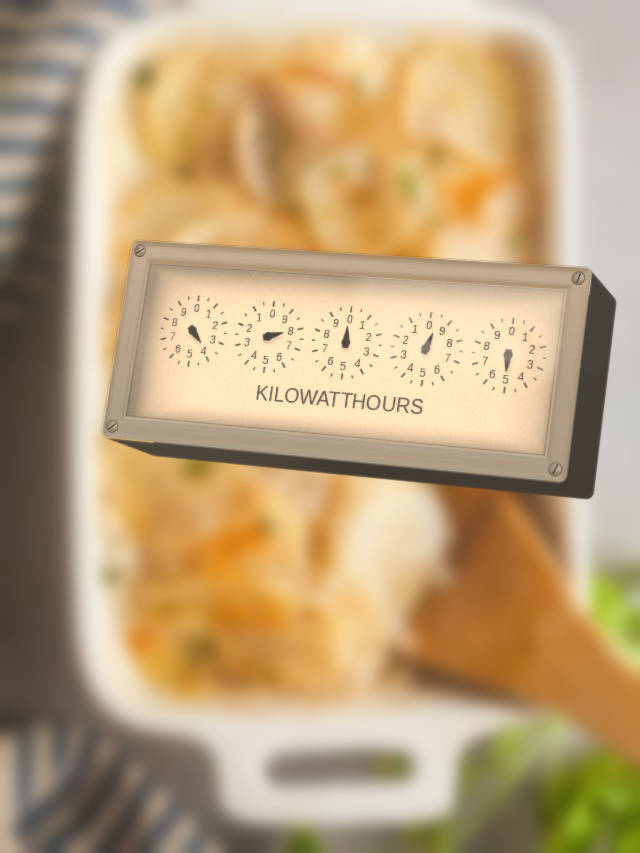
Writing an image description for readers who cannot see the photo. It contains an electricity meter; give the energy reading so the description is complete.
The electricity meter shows 37995 kWh
